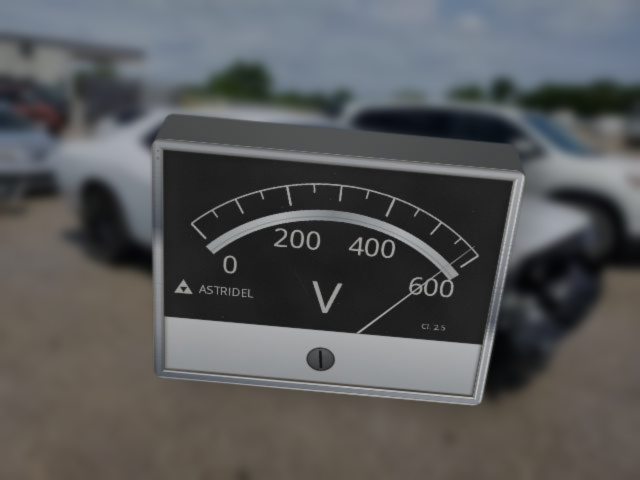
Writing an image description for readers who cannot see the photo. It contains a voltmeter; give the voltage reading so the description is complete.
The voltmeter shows 575 V
